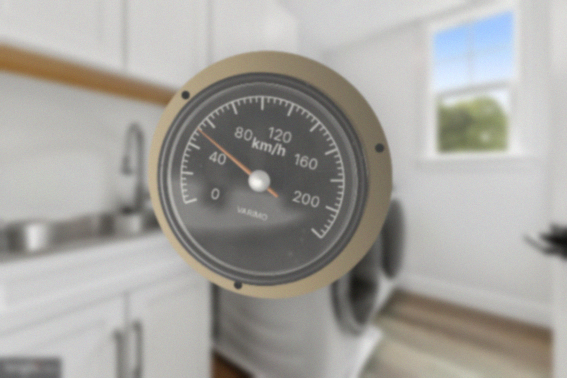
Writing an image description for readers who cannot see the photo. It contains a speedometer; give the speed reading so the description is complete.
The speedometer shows 52 km/h
